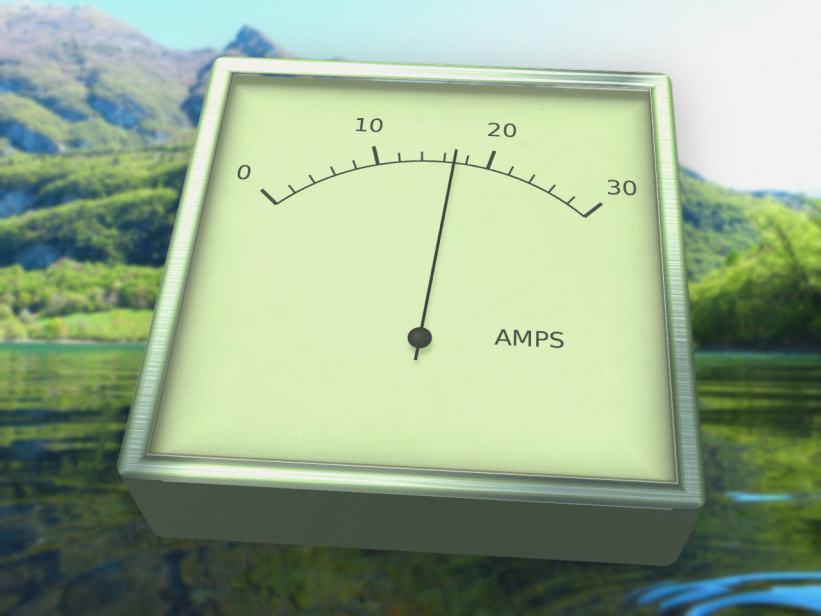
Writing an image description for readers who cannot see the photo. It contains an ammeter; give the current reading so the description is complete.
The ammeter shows 17 A
